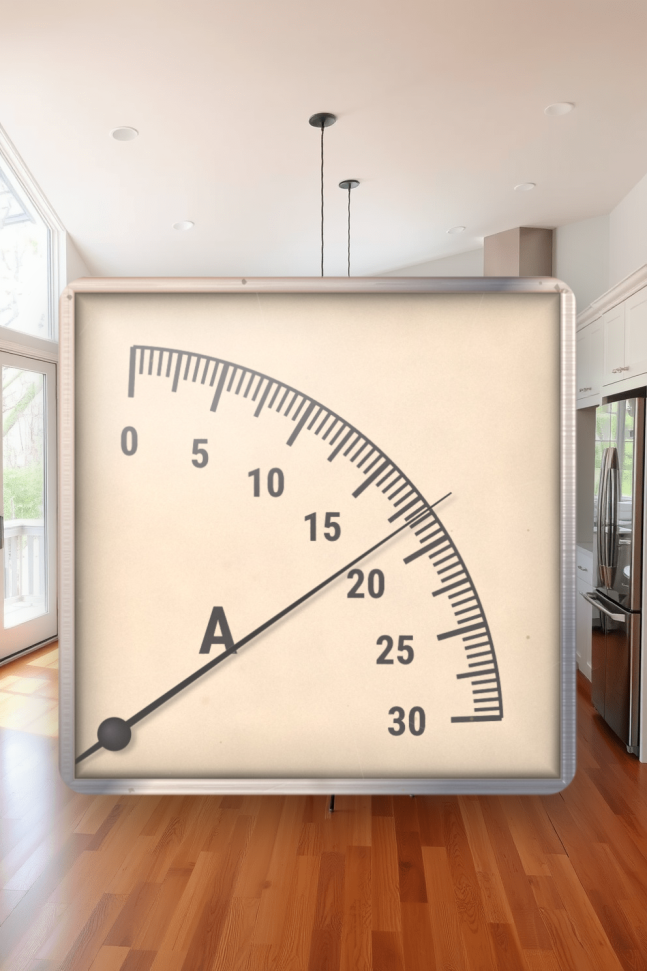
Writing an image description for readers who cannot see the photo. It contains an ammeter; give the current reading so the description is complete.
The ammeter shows 18.25 A
